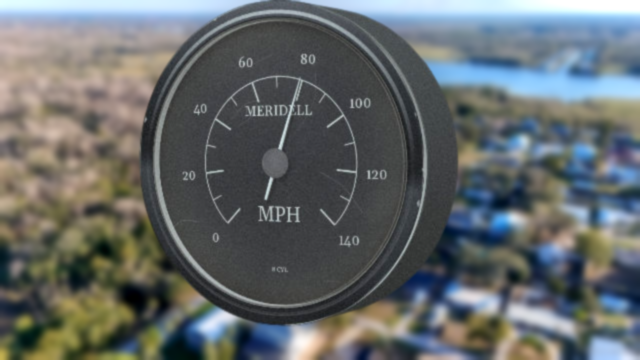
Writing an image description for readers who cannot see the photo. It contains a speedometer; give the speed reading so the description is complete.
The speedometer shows 80 mph
